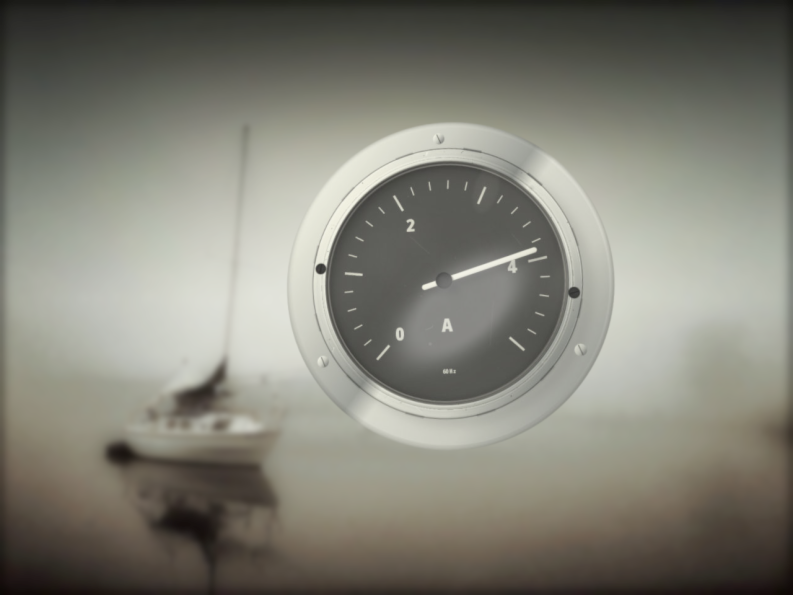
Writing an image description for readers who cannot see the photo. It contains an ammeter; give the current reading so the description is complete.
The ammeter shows 3.9 A
